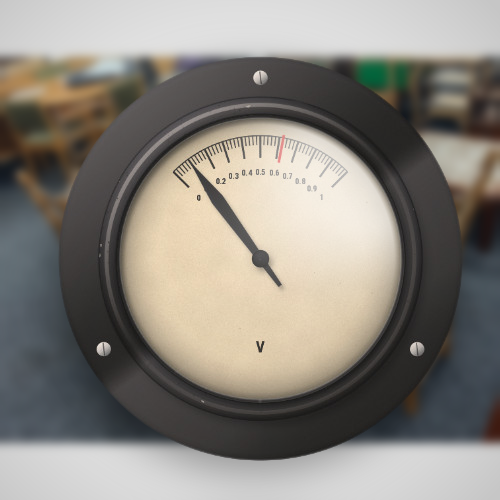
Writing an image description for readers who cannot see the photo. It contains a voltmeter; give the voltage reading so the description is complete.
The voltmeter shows 0.1 V
